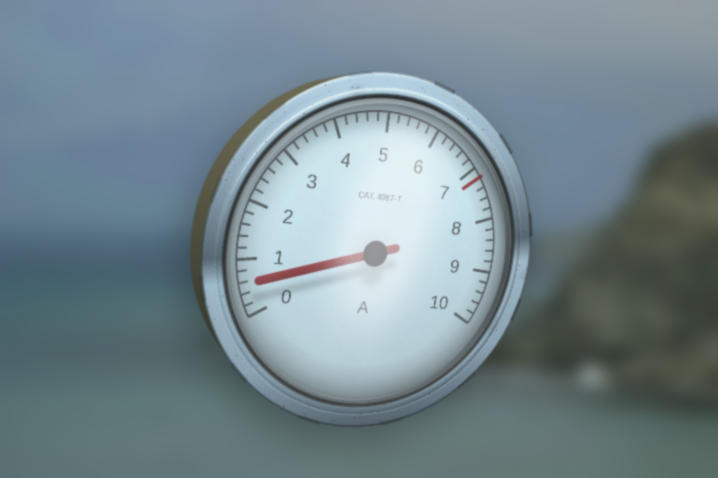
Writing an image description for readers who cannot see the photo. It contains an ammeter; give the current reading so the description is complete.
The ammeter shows 0.6 A
